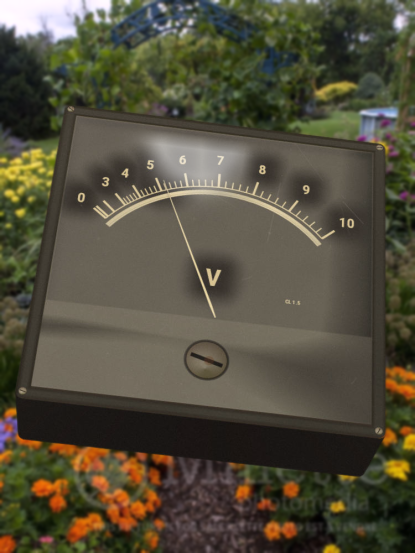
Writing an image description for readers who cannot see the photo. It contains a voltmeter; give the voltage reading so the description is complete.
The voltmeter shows 5.2 V
